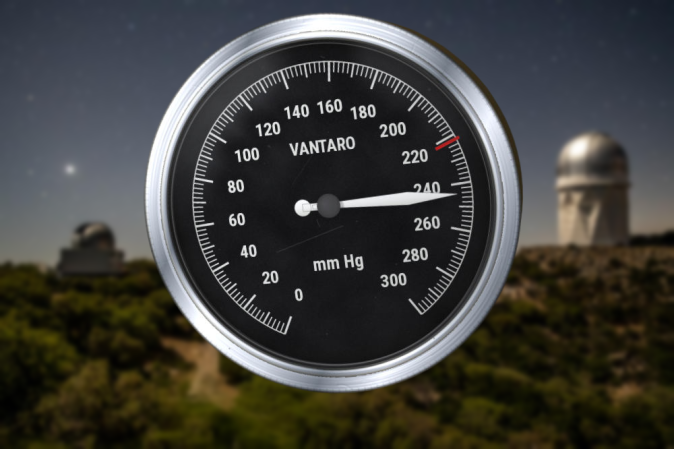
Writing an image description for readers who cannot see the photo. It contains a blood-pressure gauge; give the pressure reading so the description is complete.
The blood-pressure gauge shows 244 mmHg
